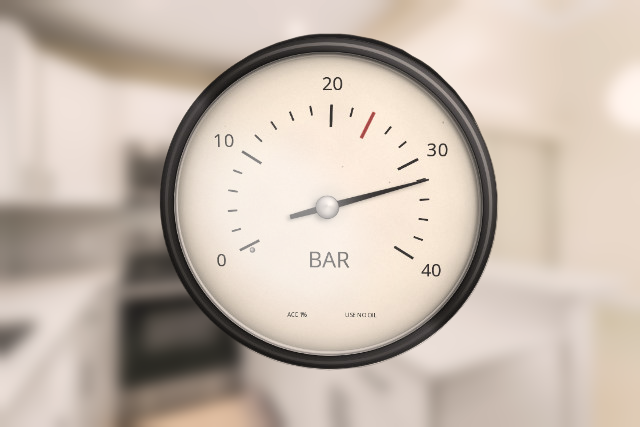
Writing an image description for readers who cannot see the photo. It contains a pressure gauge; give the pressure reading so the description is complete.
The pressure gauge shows 32 bar
